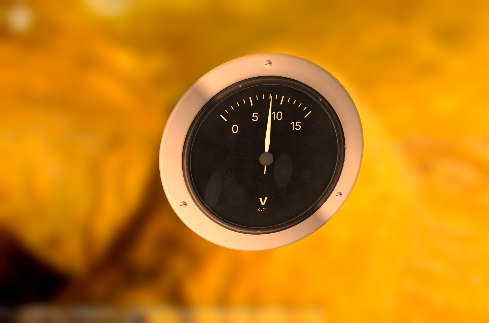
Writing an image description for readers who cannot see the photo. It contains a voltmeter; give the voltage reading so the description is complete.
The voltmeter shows 8 V
